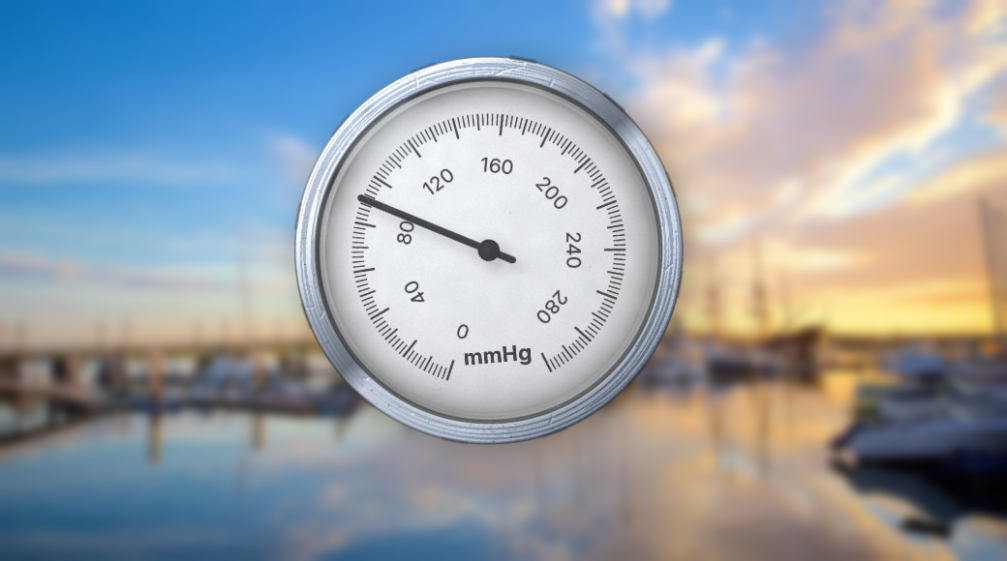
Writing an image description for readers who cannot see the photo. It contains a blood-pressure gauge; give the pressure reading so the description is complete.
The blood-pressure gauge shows 90 mmHg
